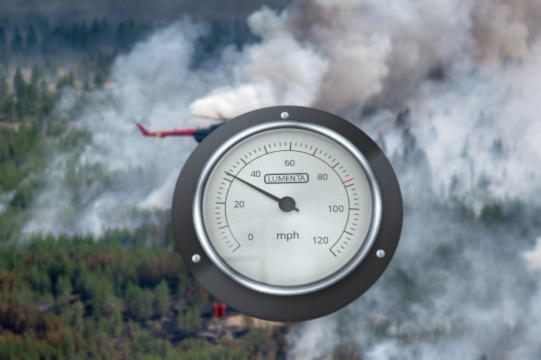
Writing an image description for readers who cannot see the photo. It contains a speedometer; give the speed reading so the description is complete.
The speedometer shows 32 mph
